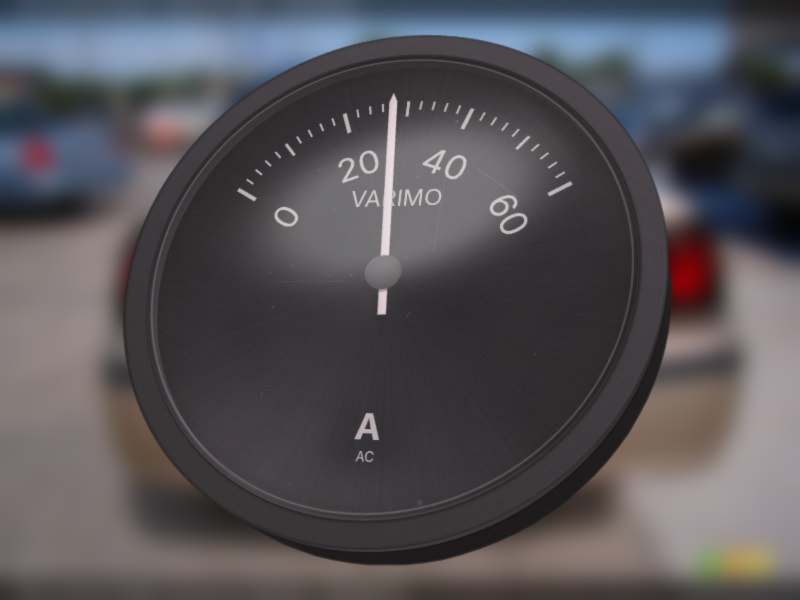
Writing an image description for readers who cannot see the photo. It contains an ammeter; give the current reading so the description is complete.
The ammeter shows 28 A
